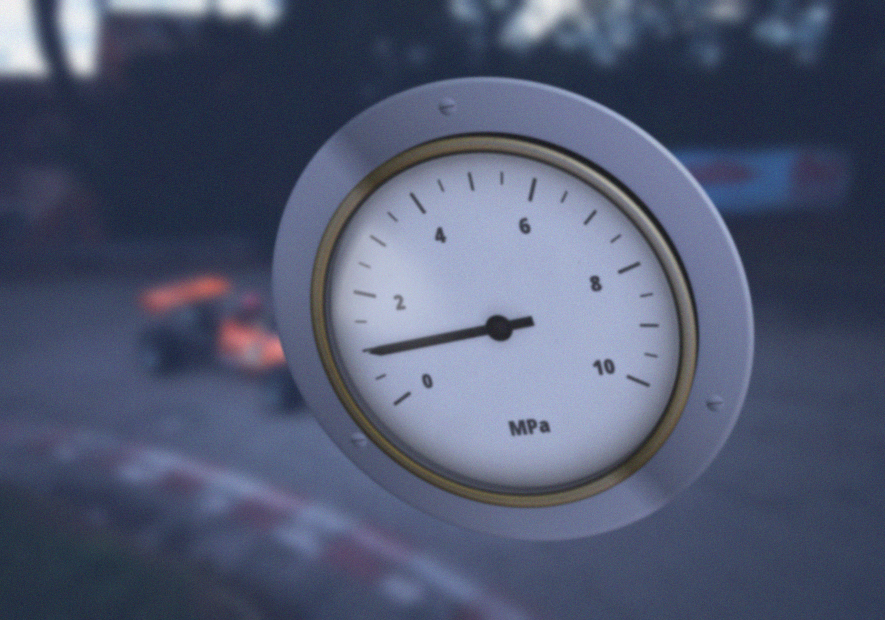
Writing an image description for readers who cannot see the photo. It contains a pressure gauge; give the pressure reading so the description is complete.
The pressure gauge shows 1 MPa
